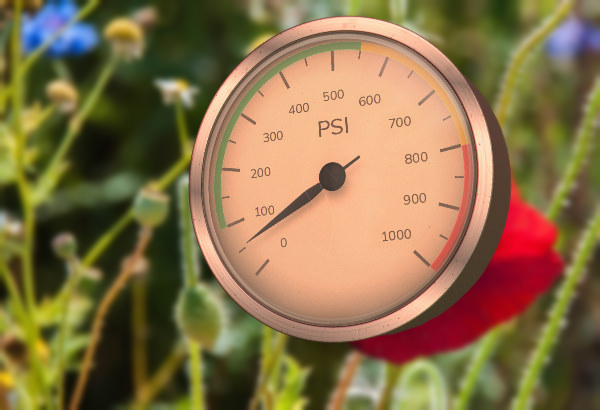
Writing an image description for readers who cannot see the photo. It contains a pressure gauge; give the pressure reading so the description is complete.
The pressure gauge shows 50 psi
